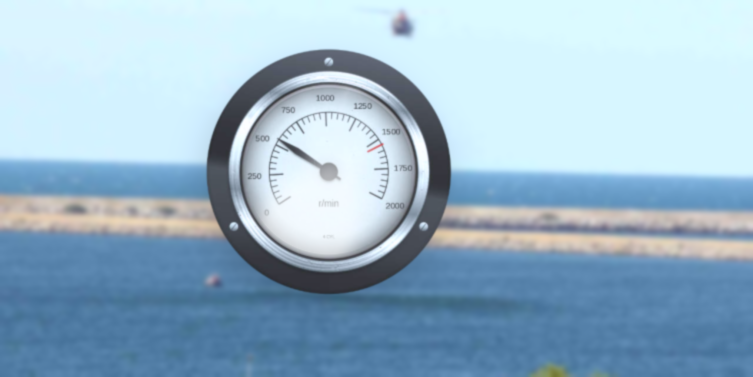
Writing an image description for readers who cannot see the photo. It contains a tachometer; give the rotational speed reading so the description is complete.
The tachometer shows 550 rpm
